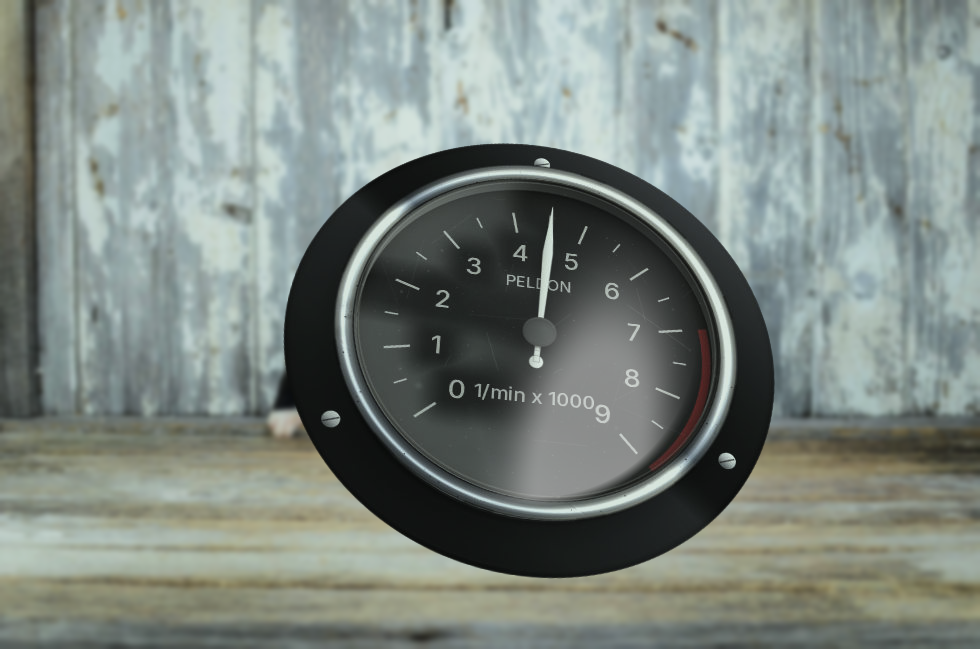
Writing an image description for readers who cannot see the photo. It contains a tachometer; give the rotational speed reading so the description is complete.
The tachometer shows 4500 rpm
